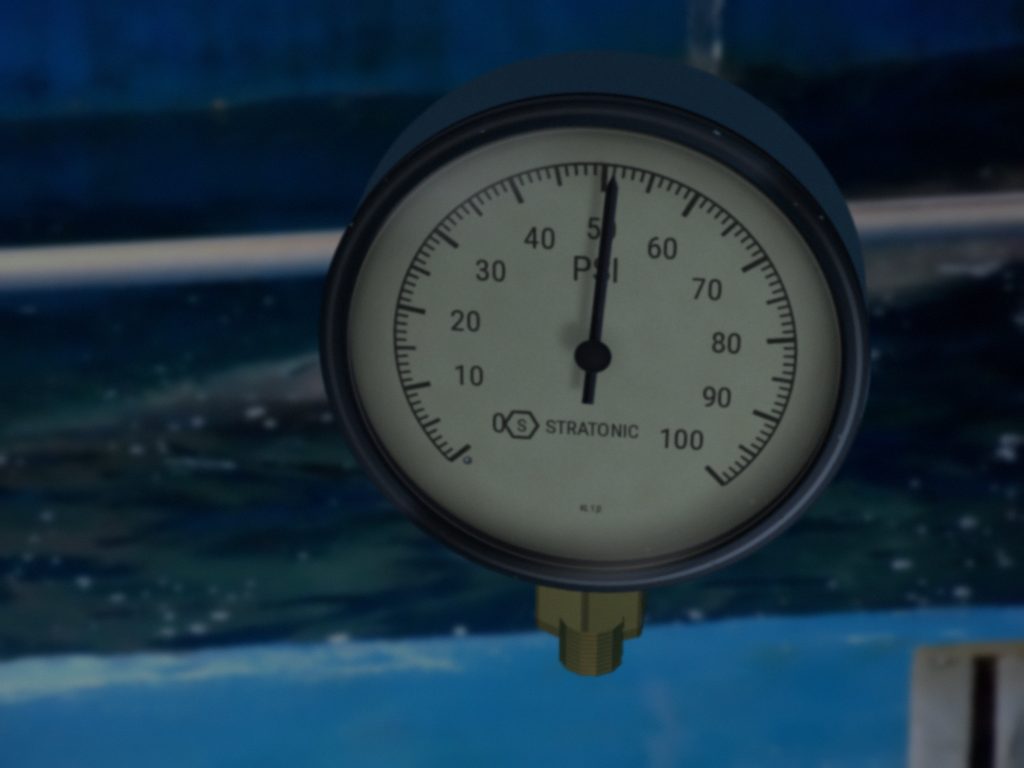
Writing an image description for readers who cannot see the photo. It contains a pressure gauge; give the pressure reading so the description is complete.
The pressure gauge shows 51 psi
